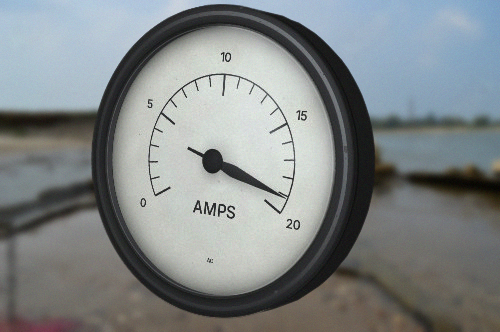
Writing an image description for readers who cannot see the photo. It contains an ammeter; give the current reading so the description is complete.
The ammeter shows 19 A
